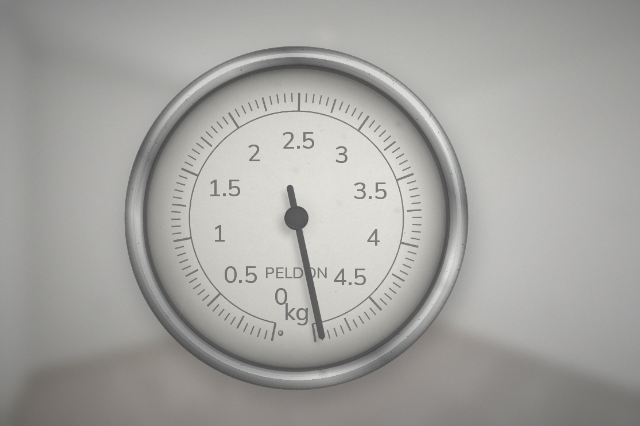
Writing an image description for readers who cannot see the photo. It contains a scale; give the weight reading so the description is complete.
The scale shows 4.95 kg
